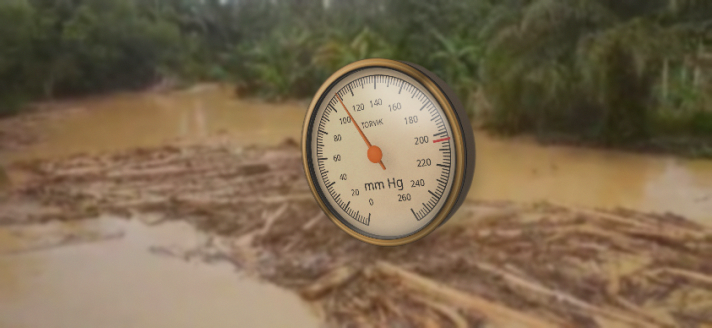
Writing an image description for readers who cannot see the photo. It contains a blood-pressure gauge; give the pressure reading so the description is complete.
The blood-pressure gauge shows 110 mmHg
